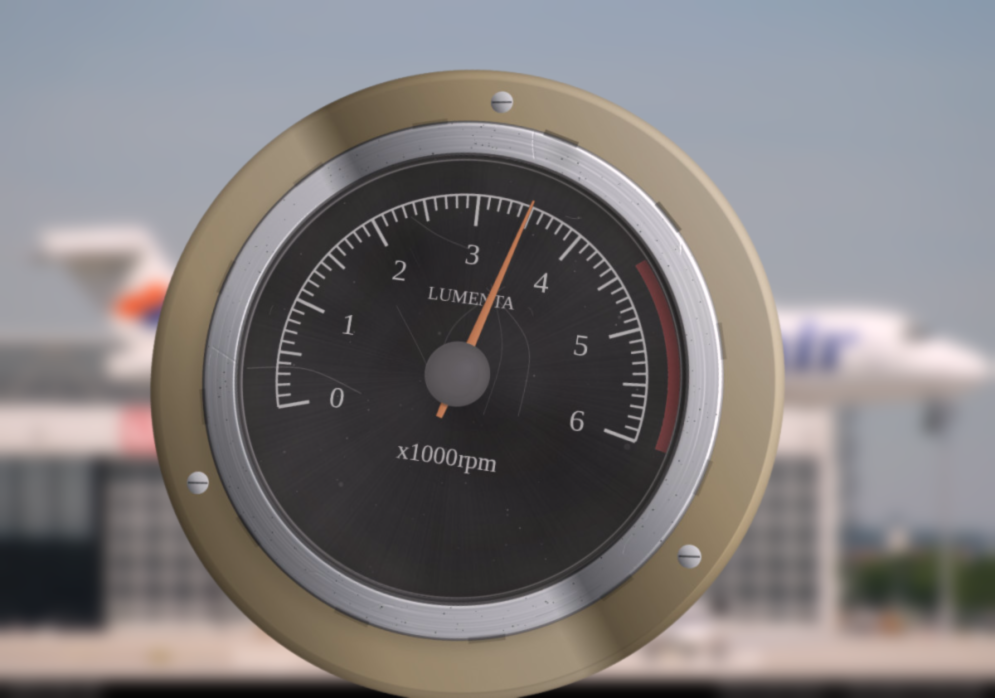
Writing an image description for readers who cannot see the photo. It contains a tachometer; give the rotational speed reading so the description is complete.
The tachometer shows 3500 rpm
